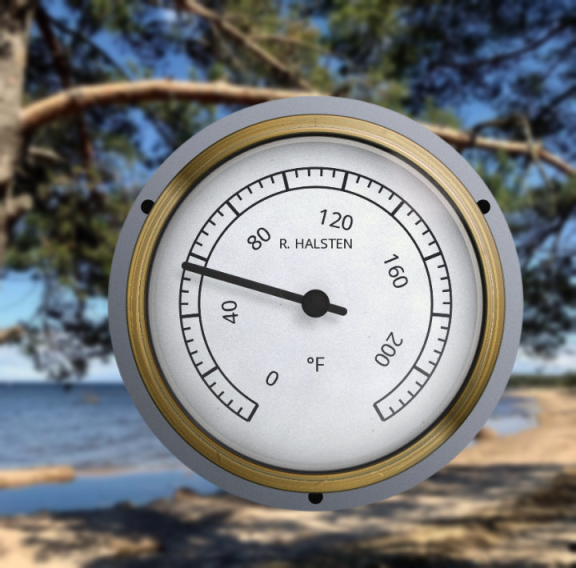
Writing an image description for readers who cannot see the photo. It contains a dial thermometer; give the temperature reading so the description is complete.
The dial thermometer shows 56 °F
